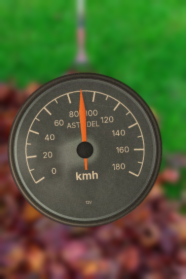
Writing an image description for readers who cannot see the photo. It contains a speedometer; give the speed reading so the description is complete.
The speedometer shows 90 km/h
